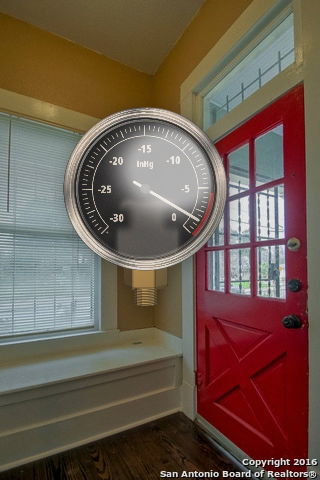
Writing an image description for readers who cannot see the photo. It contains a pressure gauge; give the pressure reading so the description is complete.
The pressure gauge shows -1.5 inHg
